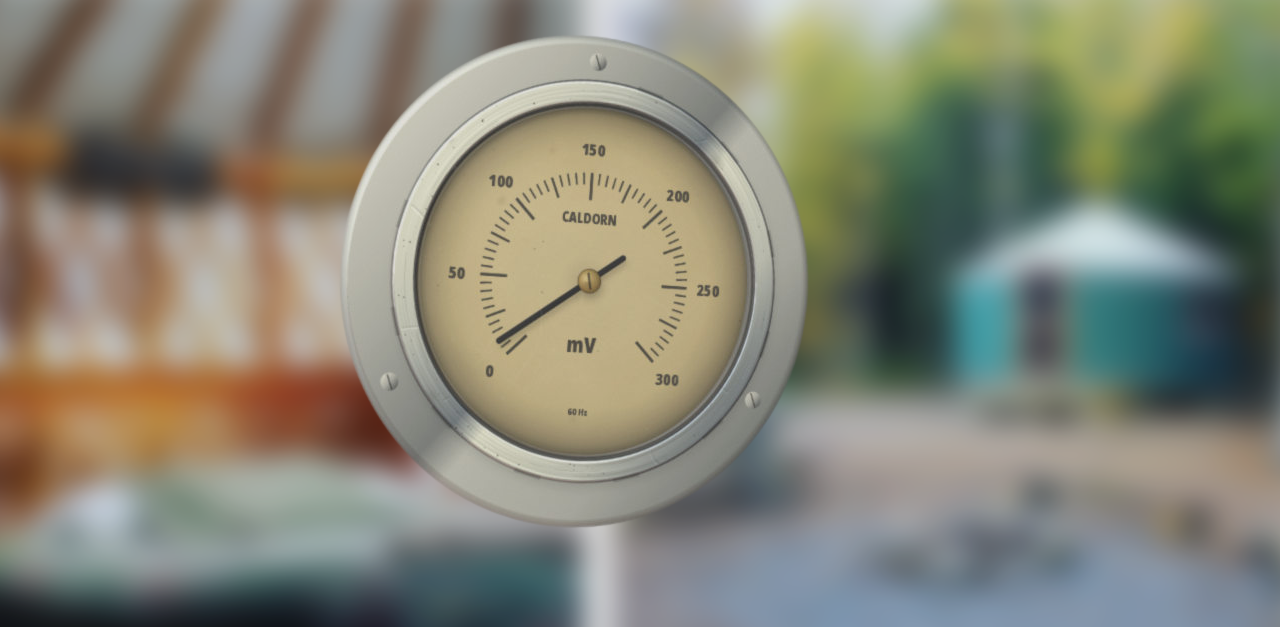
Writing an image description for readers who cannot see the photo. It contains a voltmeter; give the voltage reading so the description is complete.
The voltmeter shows 10 mV
